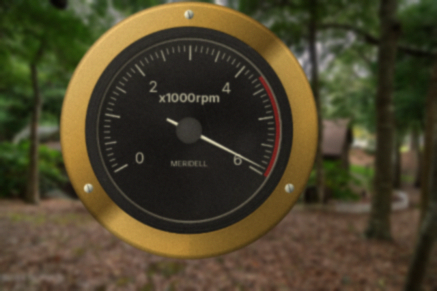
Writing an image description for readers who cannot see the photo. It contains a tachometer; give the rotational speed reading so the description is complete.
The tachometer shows 5900 rpm
